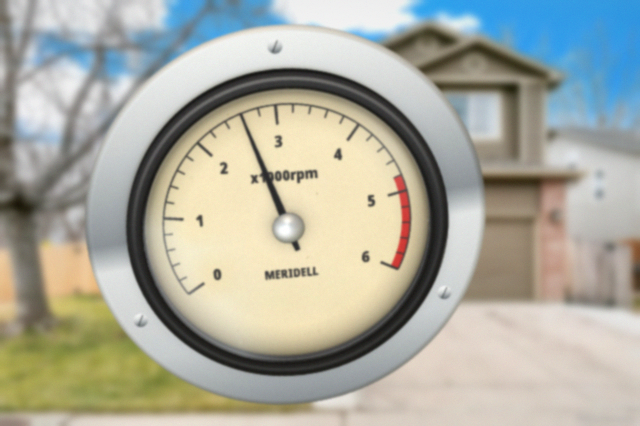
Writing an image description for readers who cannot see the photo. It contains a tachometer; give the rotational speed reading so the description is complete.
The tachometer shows 2600 rpm
